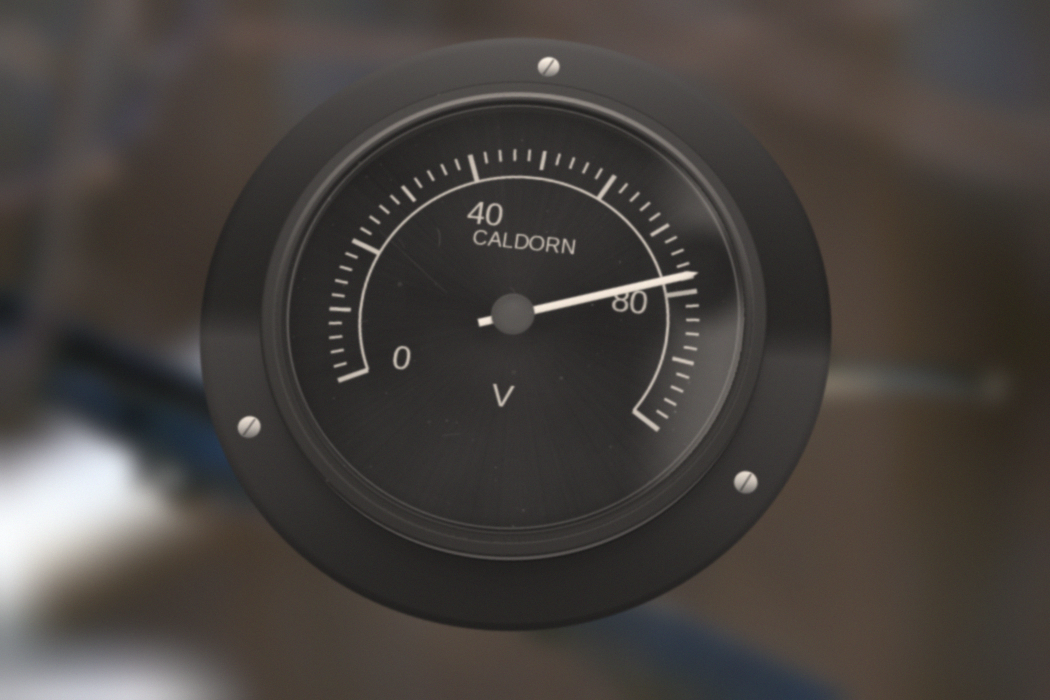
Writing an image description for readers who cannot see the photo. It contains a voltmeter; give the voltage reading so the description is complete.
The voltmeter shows 78 V
